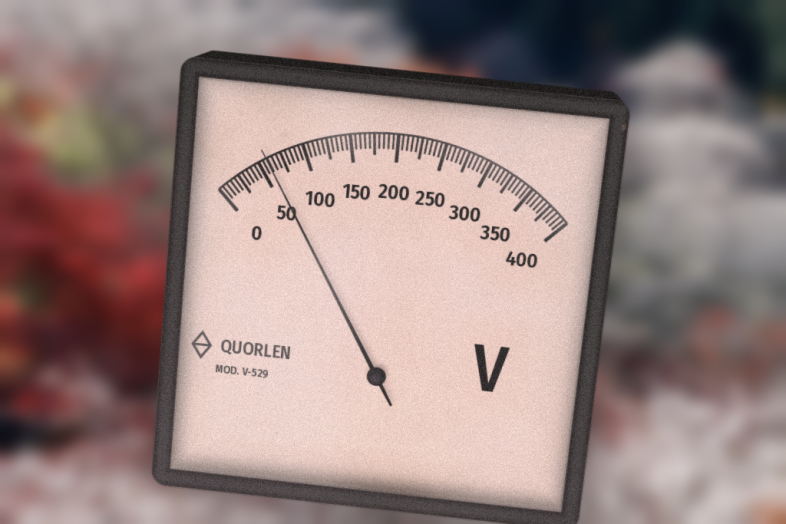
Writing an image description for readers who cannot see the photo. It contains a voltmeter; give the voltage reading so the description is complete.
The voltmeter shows 60 V
